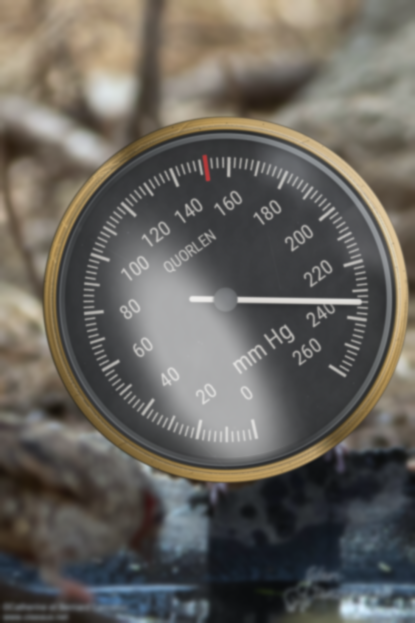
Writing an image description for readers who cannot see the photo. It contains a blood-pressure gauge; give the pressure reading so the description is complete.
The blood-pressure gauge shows 234 mmHg
